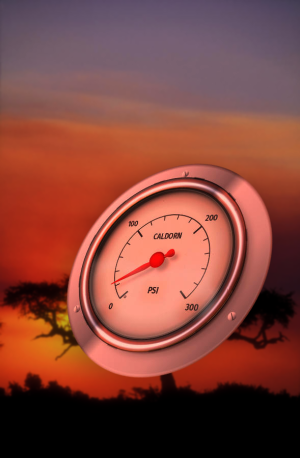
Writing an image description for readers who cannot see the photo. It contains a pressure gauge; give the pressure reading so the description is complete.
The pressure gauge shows 20 psi
